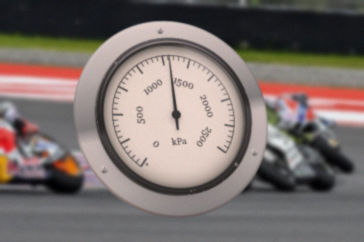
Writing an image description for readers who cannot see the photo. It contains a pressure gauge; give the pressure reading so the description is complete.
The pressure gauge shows 1300 kPa
